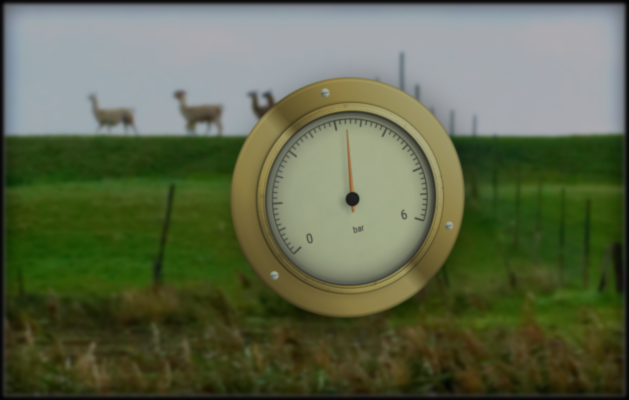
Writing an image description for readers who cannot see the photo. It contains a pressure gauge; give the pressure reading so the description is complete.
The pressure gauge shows 3.2 bar
